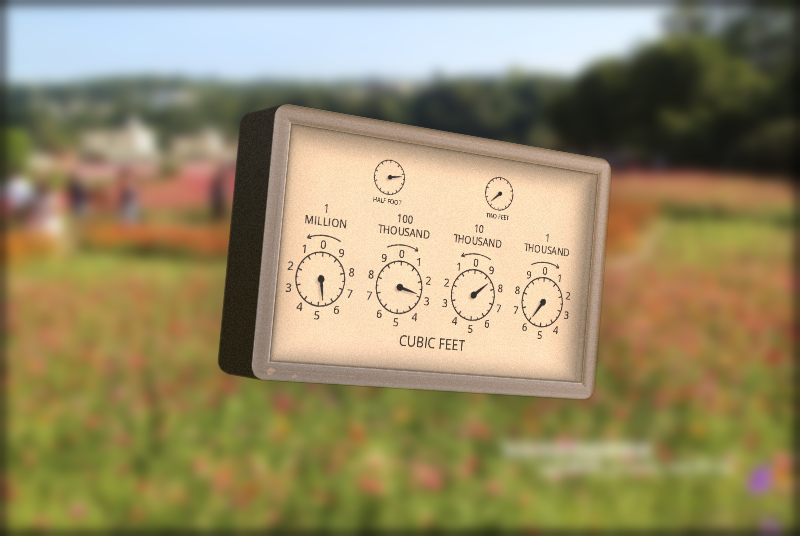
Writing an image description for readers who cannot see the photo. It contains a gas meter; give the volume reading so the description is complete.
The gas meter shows 528600 ft³
